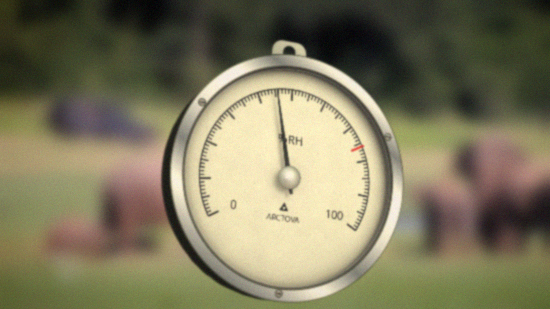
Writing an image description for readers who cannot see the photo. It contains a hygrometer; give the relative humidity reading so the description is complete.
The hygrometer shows 45 %
